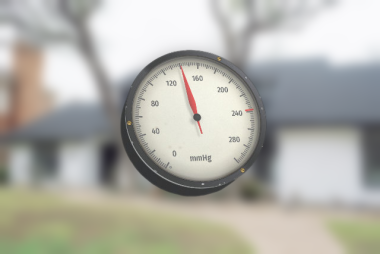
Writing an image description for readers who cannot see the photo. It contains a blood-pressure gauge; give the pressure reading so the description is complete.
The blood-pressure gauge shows 140 mmHg
